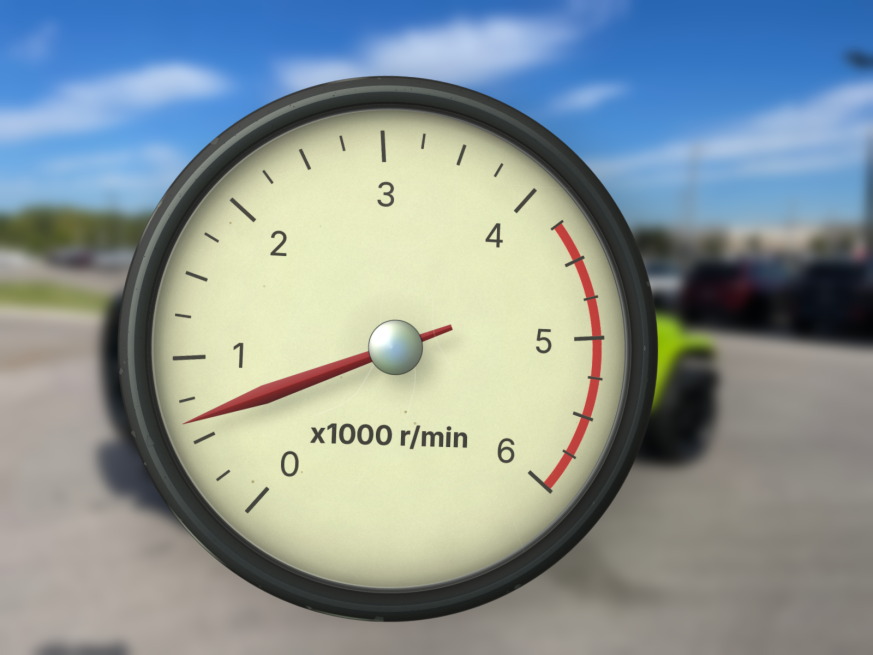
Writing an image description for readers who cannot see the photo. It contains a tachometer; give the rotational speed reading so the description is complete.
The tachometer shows 625 rpm
